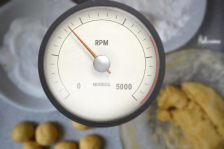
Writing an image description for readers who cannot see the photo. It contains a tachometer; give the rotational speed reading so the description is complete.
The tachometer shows 1700 rpm
